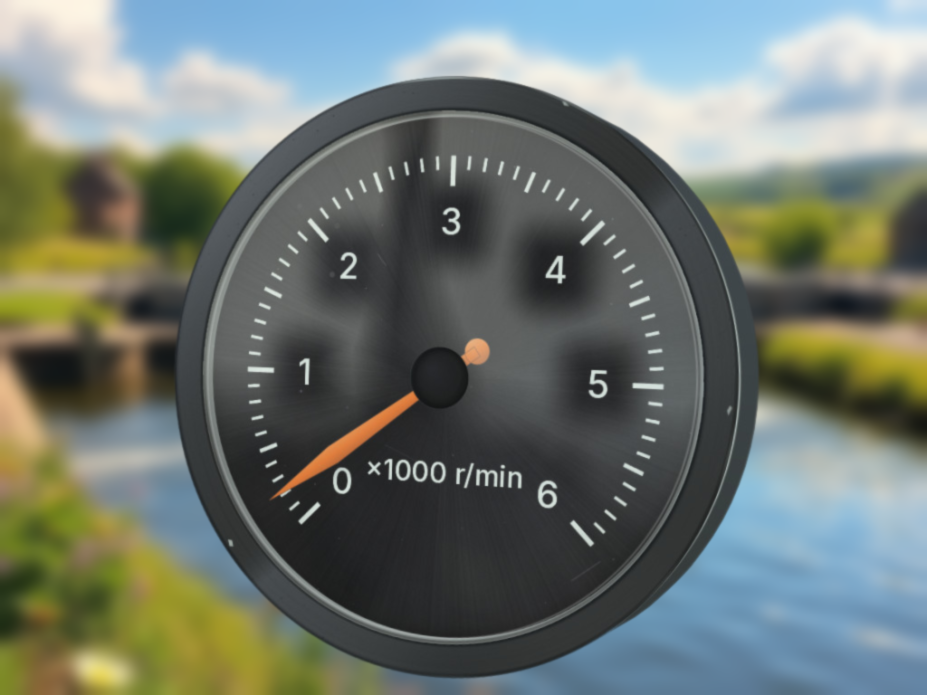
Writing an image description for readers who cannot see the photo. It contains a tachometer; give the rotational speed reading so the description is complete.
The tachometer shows 200 rpm
